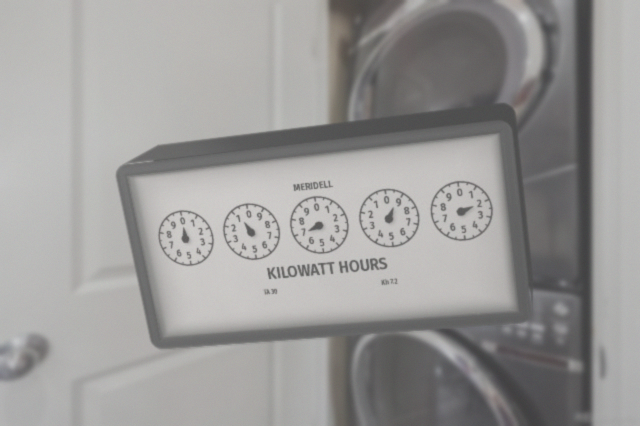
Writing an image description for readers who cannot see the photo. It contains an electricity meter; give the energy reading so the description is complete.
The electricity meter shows 692 kWh
